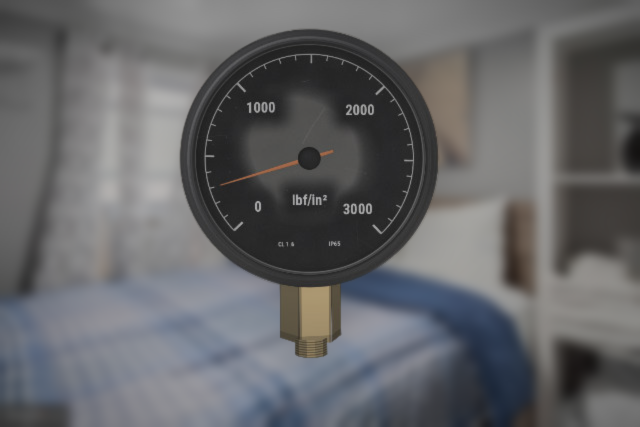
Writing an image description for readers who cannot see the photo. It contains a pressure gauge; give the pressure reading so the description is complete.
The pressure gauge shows 300 psi
